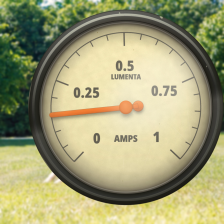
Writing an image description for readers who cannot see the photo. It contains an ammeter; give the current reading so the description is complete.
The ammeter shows 0.15 A
